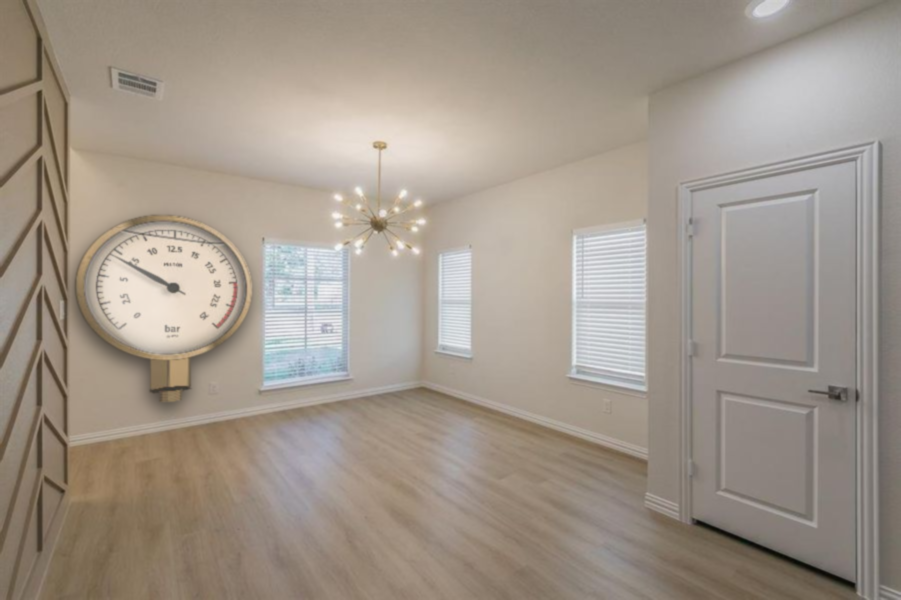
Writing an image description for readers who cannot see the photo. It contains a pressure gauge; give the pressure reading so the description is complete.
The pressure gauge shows 7 bar
